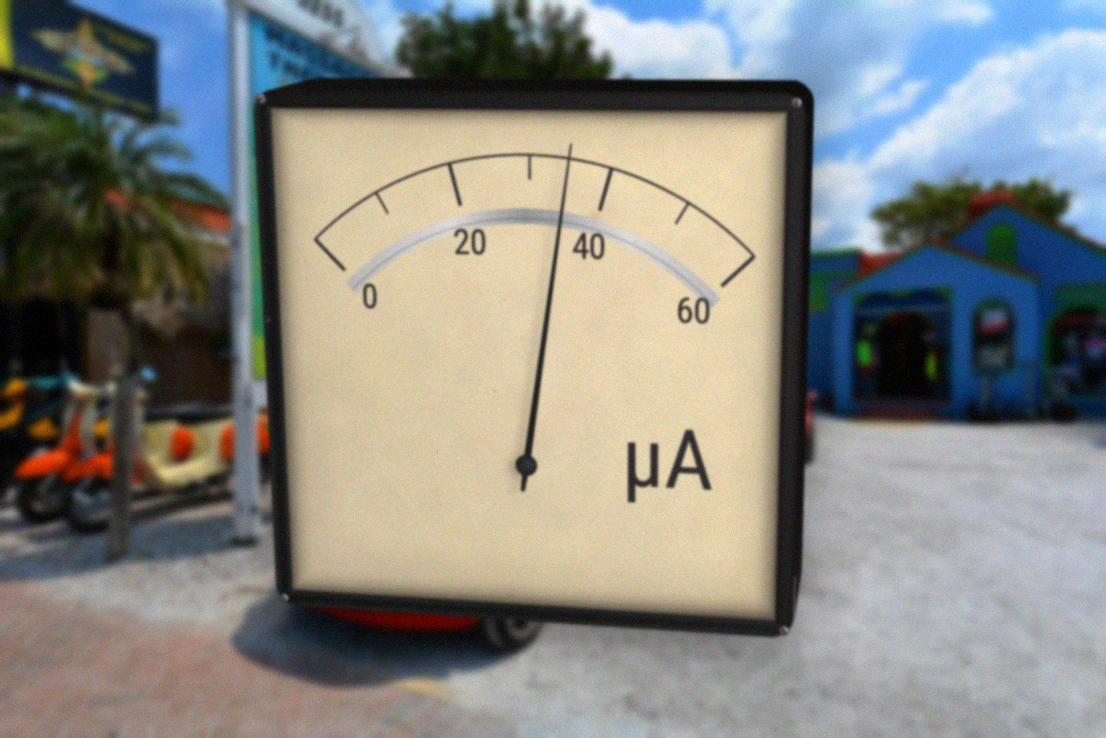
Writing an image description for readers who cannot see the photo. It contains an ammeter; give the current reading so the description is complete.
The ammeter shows 35 µA
